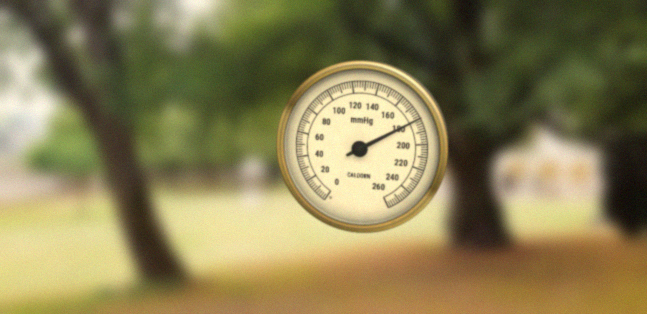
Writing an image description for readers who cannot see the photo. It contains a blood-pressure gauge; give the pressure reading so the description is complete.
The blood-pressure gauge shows 180 mmHg
